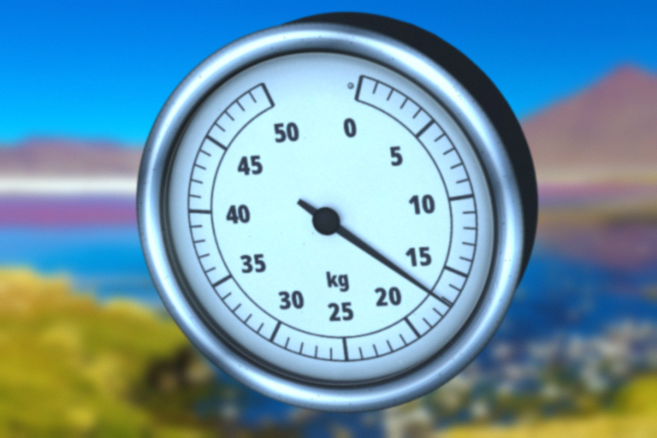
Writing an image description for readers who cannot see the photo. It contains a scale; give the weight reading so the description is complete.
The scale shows 17 kg
